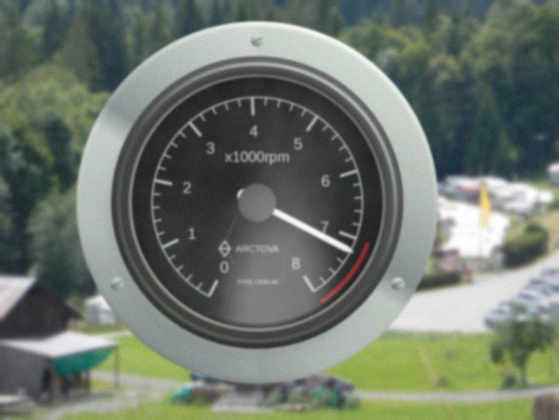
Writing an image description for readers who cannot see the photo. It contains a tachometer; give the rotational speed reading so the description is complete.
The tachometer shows 7200 rpm
